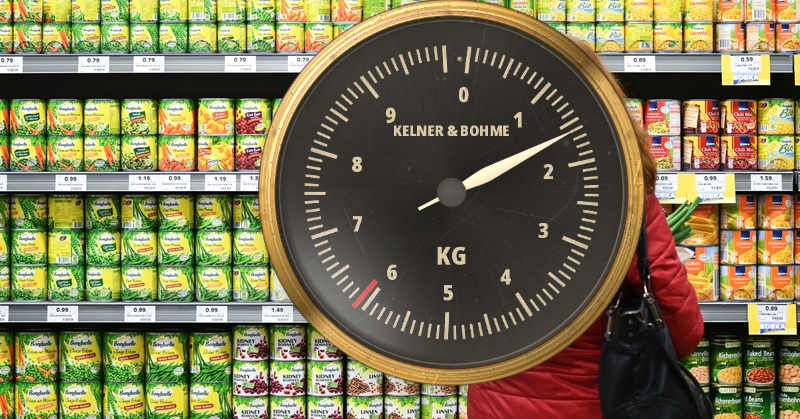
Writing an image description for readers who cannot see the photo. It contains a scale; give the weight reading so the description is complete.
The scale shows 1.6 kg
